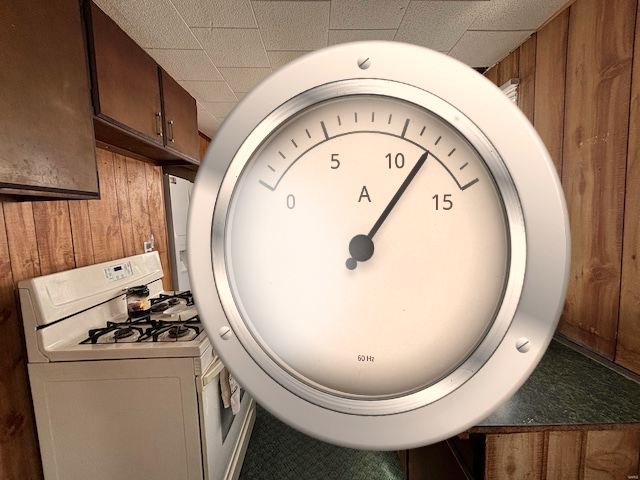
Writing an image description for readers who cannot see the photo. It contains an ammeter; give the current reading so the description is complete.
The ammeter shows 12 A
